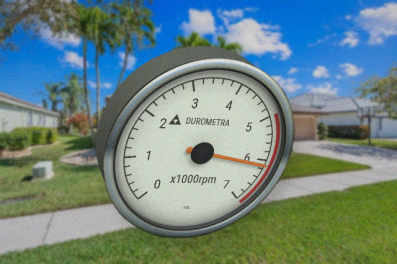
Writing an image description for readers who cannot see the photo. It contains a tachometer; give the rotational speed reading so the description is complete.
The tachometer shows 6100 rpm
